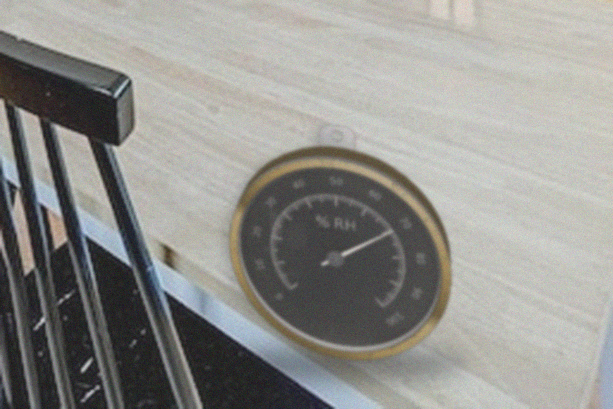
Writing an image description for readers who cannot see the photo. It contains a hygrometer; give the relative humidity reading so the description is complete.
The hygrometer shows 70 %
